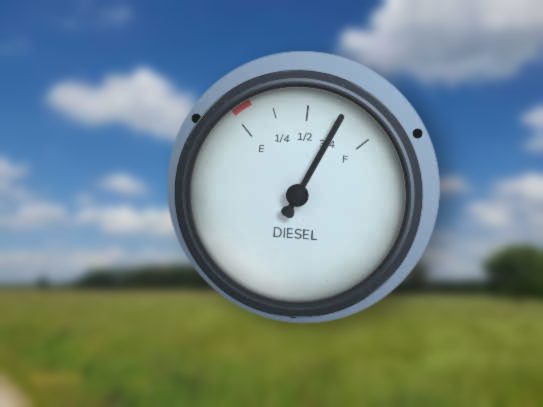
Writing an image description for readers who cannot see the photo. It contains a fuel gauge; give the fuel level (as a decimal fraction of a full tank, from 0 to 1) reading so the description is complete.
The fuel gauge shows 0.75
